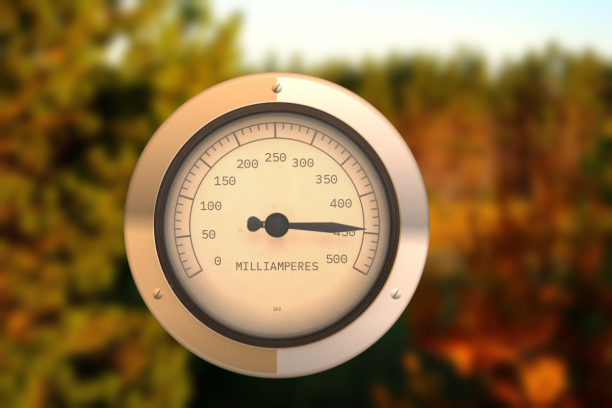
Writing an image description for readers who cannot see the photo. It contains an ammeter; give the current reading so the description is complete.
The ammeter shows 445 mA
